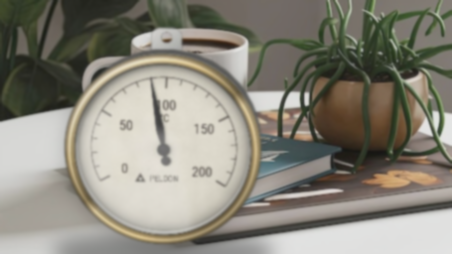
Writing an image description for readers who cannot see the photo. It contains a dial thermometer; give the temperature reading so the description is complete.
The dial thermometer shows 90 °C
